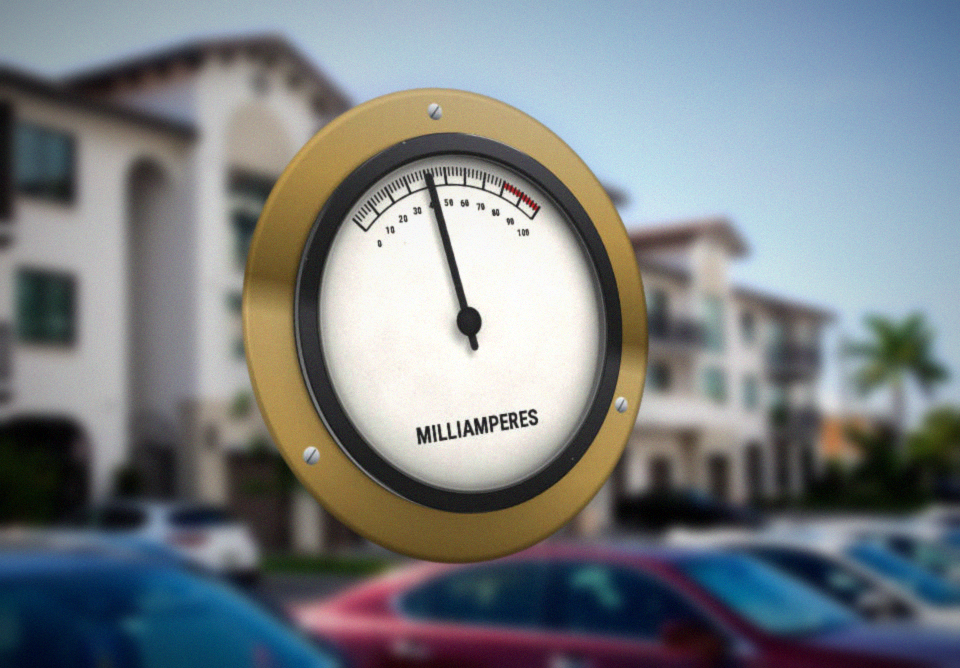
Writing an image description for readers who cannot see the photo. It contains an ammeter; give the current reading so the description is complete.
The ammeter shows 40 mA
